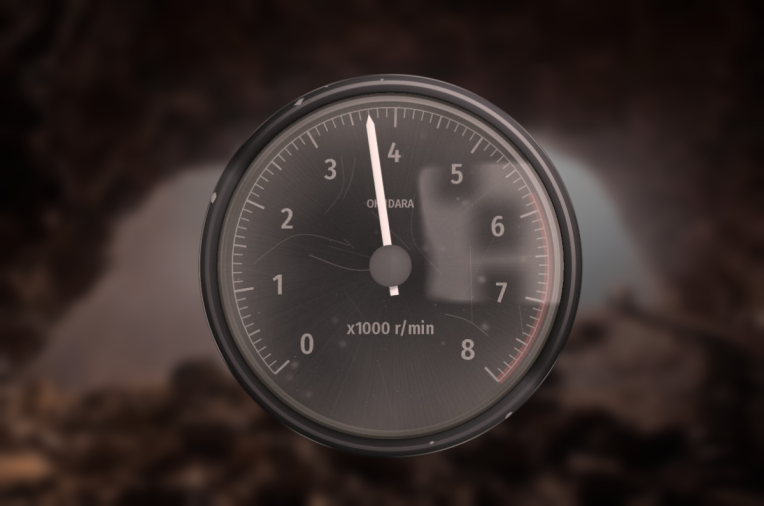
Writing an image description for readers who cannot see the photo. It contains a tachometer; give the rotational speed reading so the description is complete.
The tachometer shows 3700 rpm
